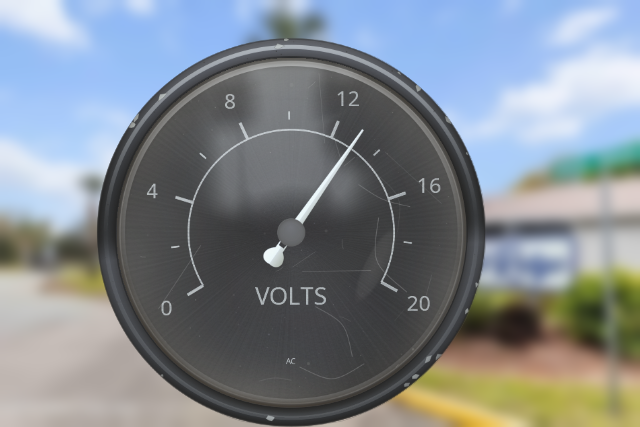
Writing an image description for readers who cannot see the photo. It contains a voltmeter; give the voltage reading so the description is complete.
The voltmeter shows 13 V
